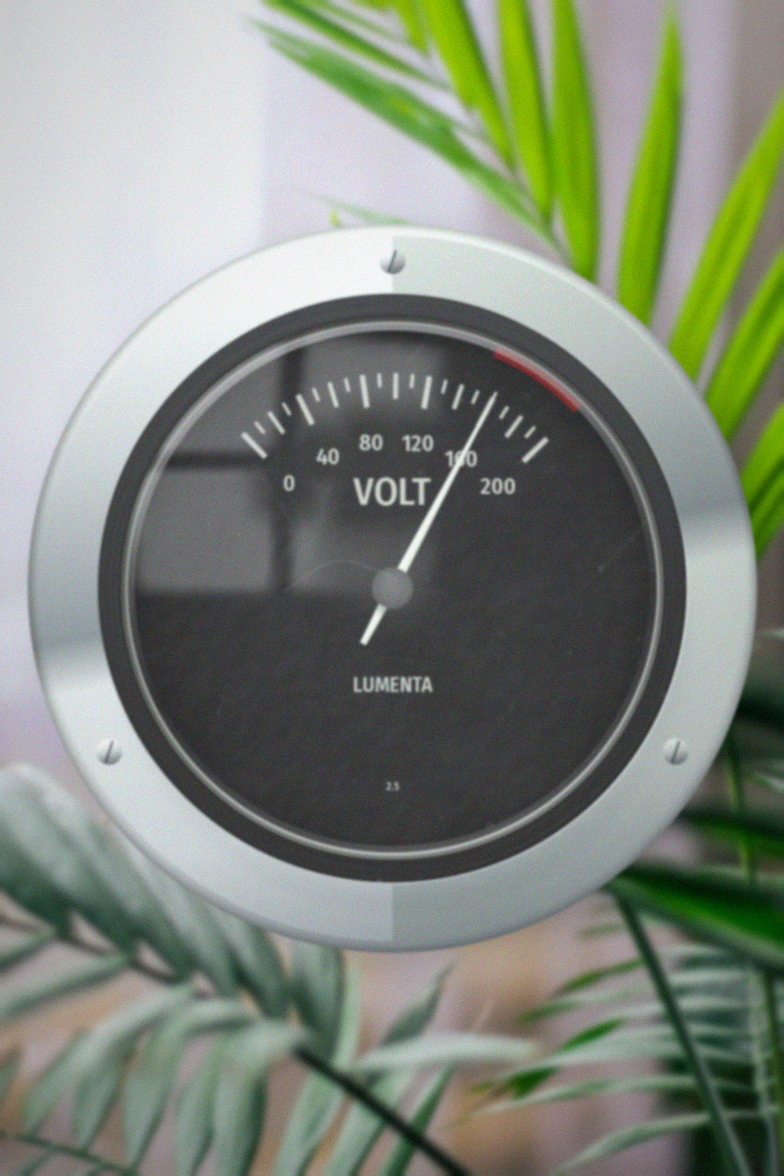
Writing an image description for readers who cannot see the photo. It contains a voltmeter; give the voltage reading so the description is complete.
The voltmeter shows 160 V
